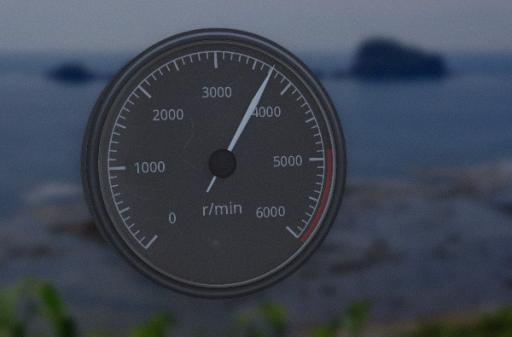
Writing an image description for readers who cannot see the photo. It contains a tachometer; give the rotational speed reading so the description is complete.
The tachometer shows 3700 rpm
